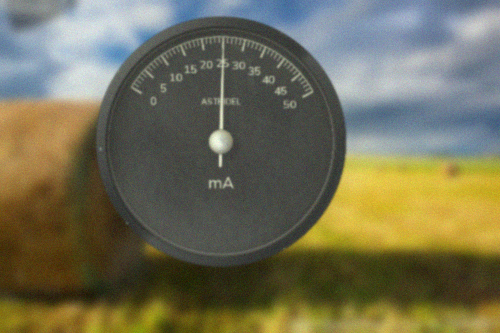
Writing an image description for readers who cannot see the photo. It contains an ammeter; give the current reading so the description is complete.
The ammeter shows 25 mA
